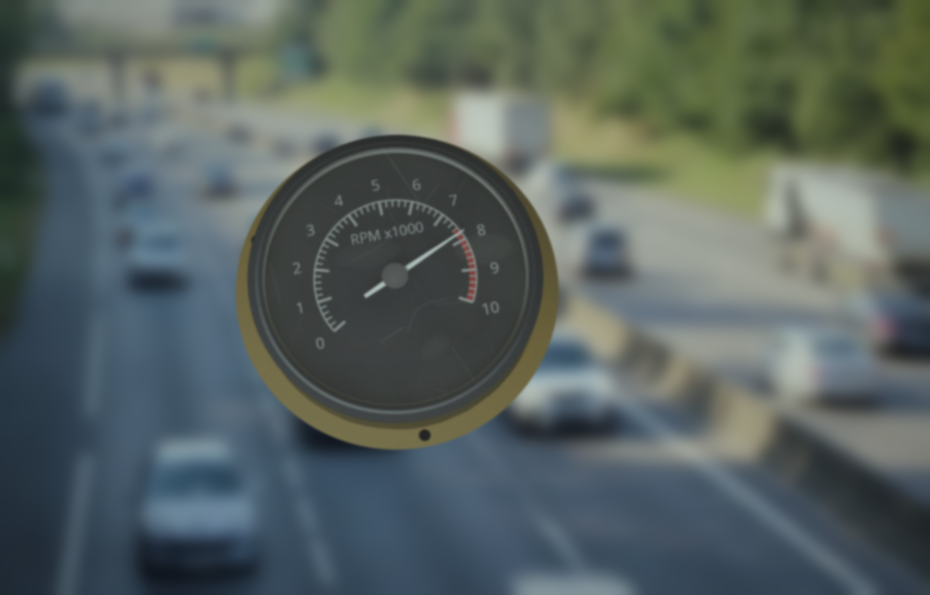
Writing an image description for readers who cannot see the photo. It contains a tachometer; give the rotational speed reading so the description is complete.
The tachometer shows 7800 rpm
